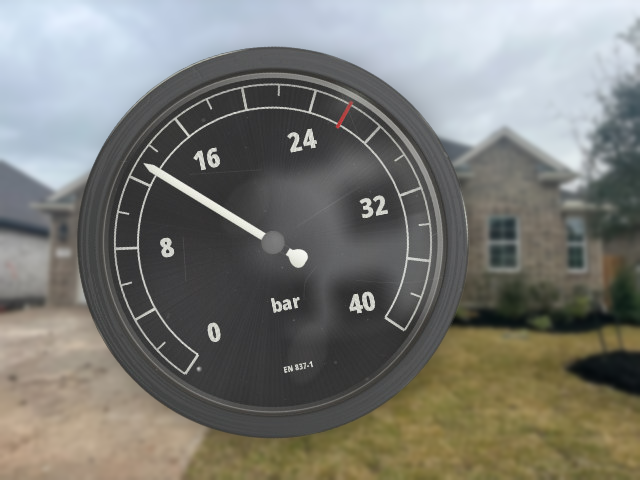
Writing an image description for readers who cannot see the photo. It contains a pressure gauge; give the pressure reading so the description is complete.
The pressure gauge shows 13 bar
